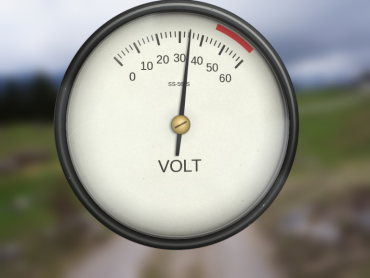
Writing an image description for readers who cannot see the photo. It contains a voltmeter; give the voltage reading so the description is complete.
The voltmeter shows 34 V
